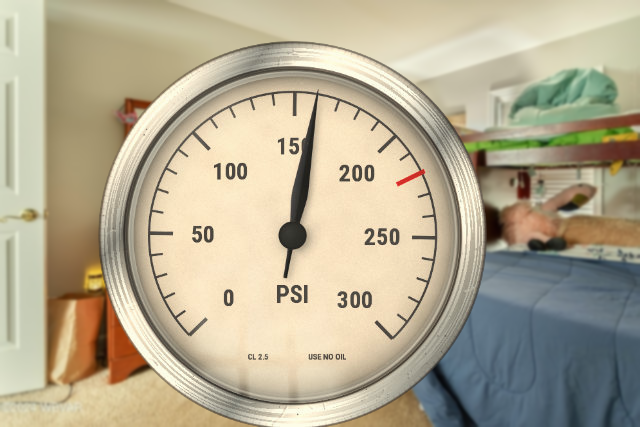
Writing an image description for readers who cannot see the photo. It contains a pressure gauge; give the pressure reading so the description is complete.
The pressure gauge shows 160 psi
